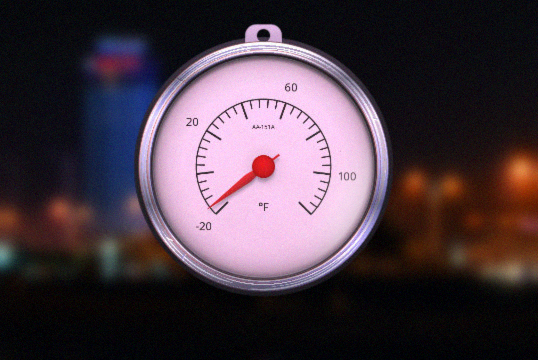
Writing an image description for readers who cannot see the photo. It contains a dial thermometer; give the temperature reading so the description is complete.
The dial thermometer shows -16 °F
